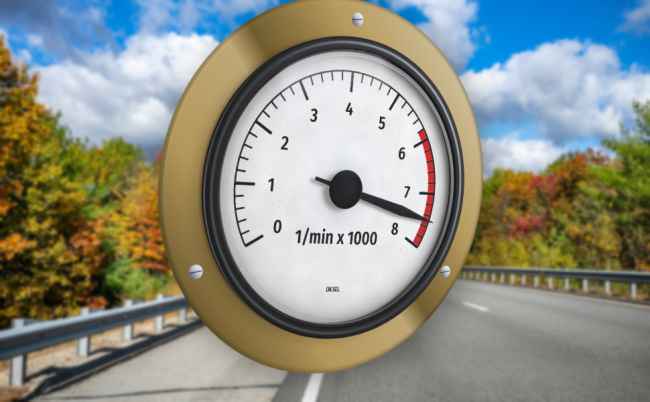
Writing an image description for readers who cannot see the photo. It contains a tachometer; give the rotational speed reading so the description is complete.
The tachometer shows 7500 rpm
